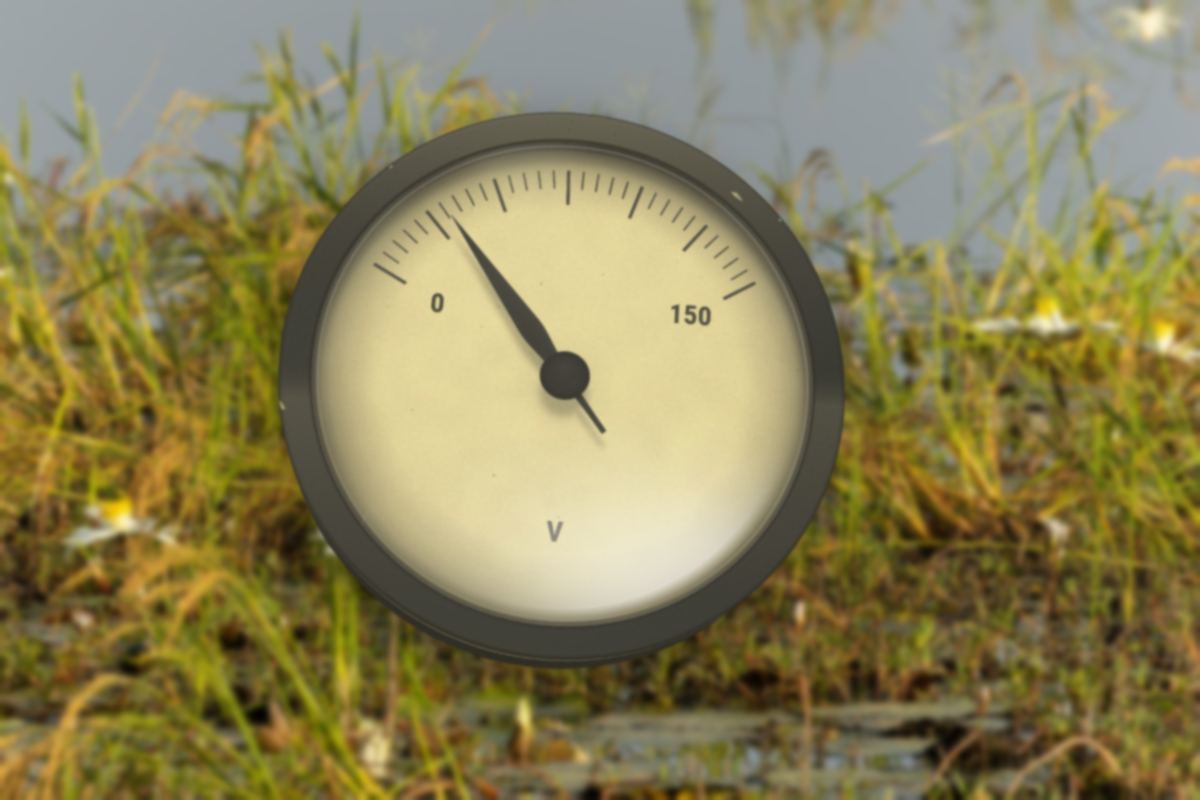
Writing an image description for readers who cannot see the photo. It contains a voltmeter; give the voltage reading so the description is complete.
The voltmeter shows 30 V
